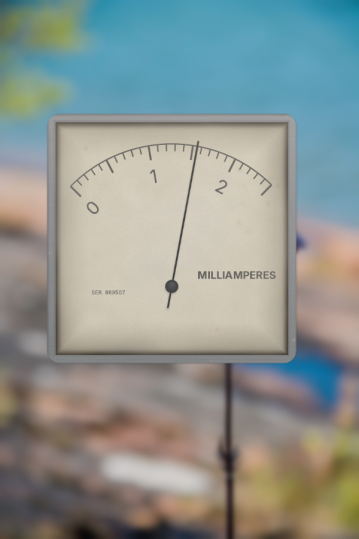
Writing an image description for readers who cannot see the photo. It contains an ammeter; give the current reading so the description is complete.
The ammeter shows 1.55 mA
